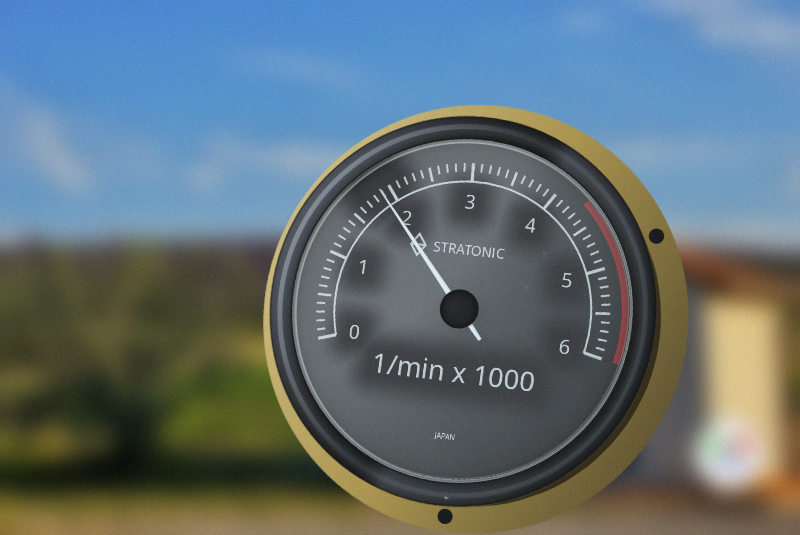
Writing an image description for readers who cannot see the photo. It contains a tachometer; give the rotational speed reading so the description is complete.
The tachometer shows 1900 rpm
